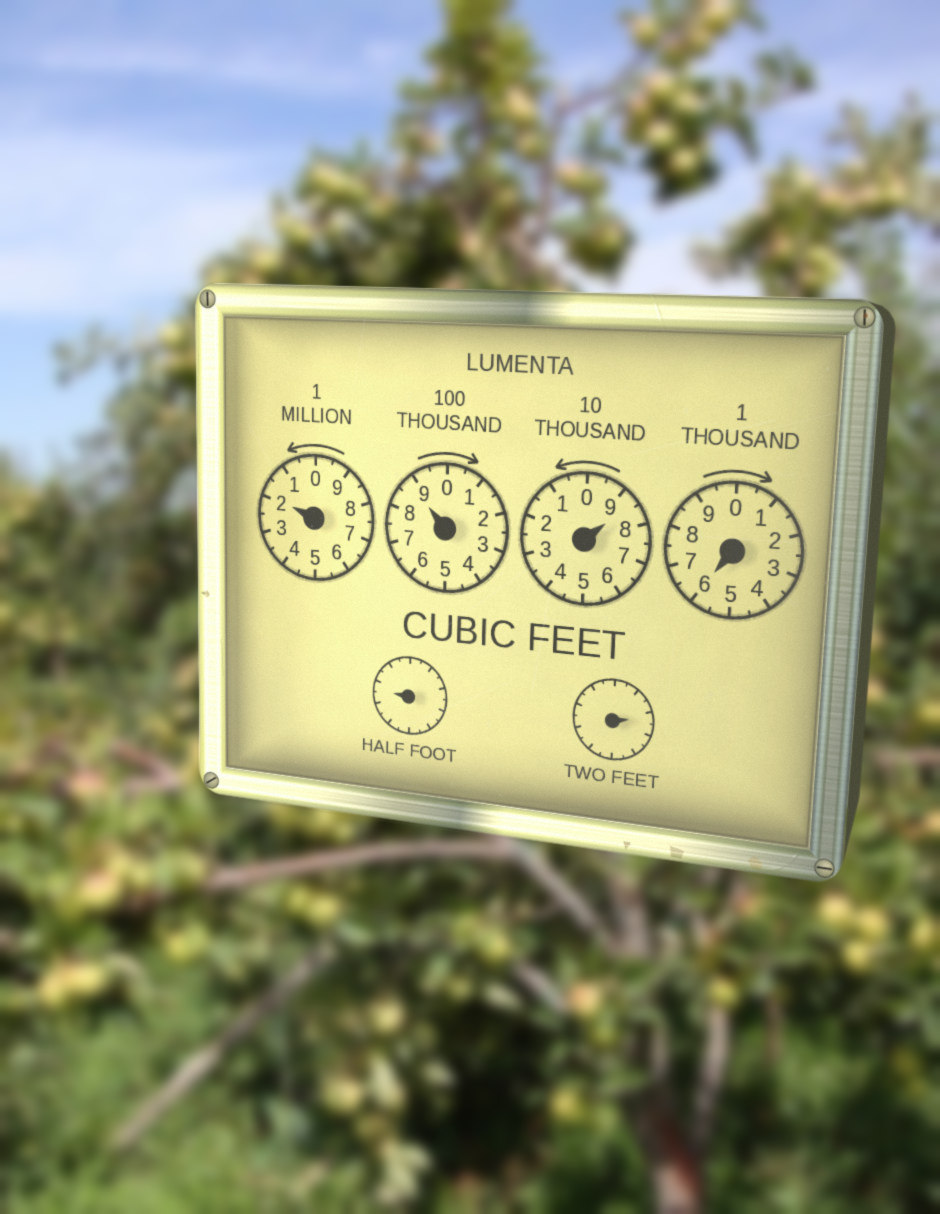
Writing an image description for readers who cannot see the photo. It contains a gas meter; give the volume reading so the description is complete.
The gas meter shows 188600 ft³
